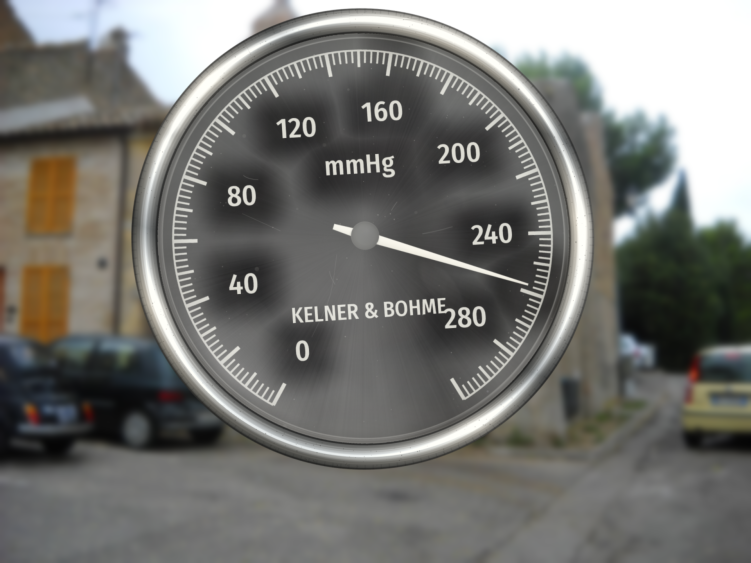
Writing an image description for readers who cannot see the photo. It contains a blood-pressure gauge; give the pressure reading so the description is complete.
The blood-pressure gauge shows 258 mmHg
